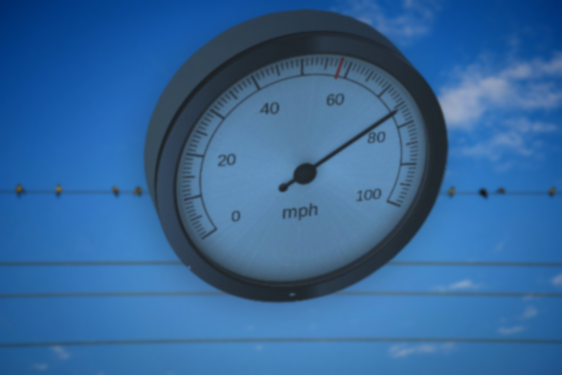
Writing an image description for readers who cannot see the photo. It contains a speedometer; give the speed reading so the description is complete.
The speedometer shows 75 mph
